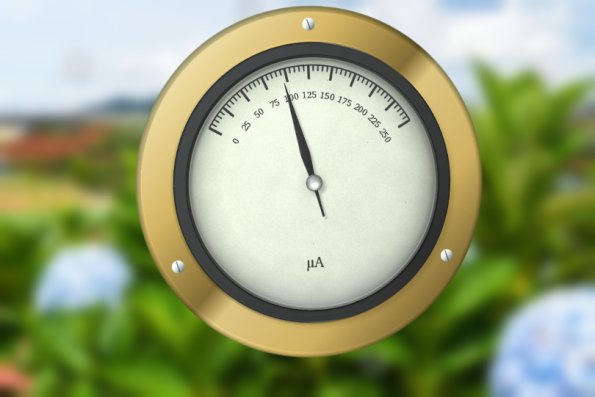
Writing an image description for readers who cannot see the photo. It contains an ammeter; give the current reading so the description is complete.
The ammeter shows 95 µA
